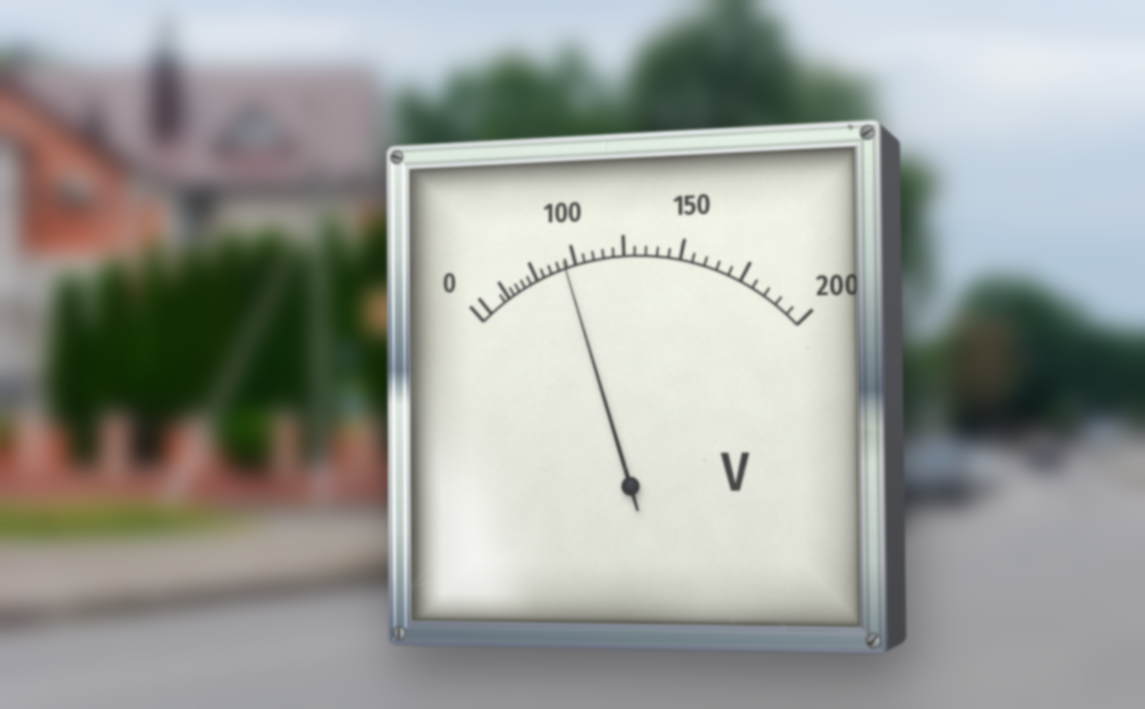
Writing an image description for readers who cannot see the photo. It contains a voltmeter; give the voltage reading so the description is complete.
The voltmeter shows 95 V
